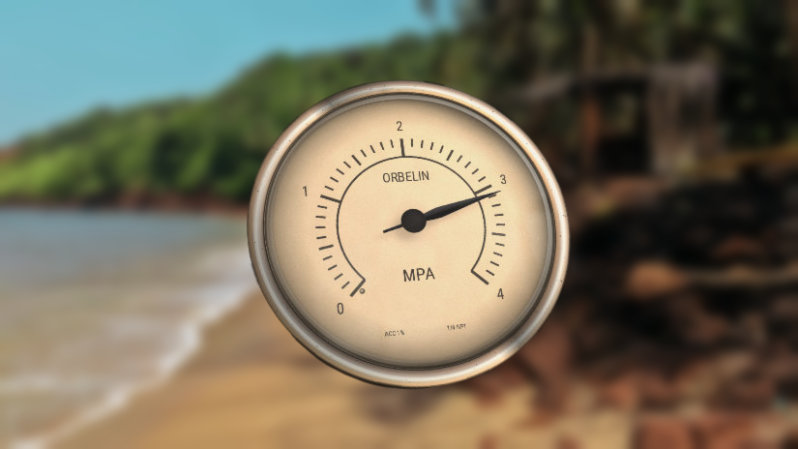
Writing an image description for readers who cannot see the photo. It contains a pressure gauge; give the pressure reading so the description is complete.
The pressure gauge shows 3.1 MPa
